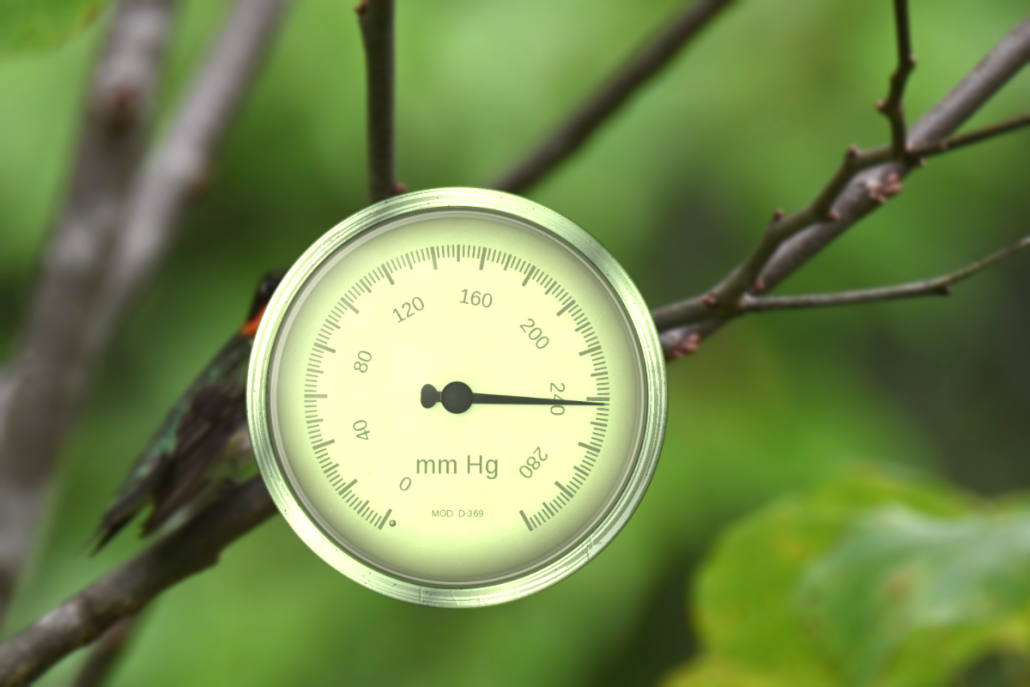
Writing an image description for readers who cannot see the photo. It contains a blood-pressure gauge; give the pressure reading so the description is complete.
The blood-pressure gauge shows 242 mmHg
